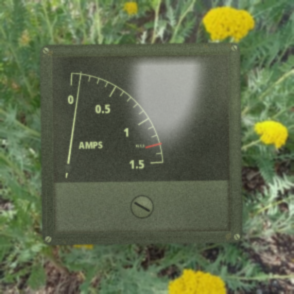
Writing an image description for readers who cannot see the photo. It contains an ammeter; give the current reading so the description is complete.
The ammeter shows 0.1 A
